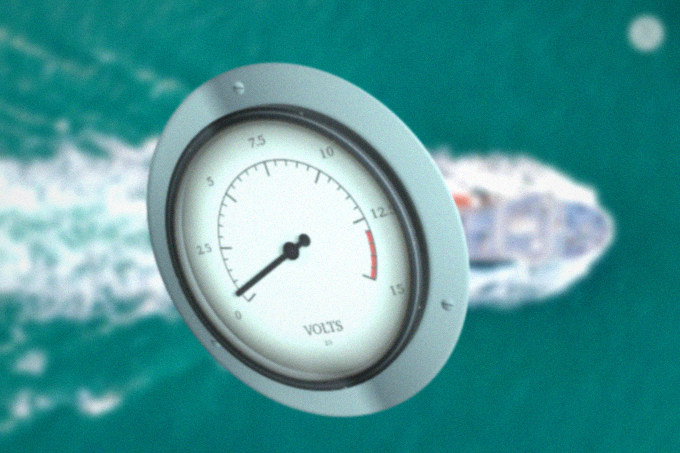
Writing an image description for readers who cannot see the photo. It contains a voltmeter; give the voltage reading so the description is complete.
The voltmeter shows 0.5 V
